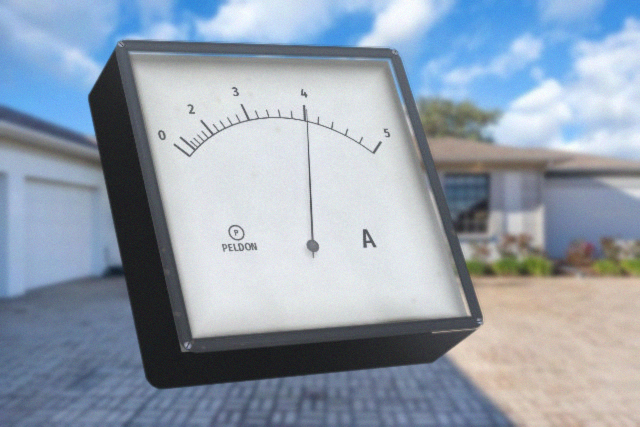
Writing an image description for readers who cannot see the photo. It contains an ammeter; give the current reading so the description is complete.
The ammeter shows 4 A
